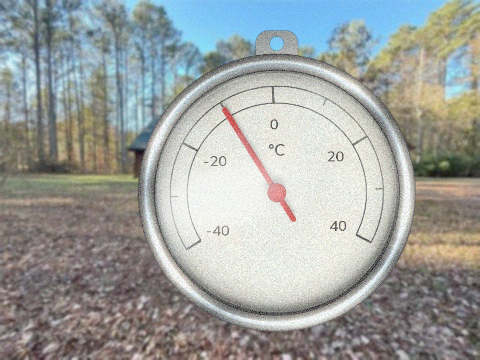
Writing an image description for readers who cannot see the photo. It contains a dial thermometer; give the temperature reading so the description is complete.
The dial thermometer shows -10 °C
